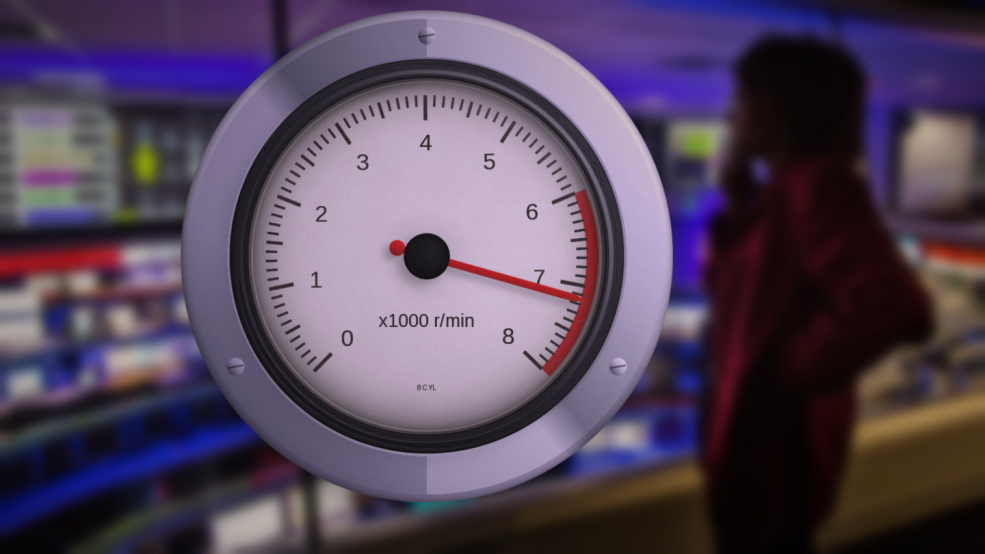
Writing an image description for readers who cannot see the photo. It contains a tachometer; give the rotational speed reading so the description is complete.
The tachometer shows 7150 rpm
